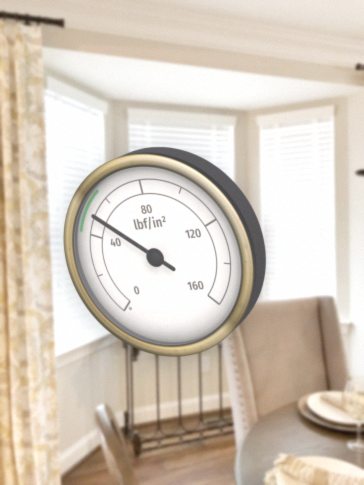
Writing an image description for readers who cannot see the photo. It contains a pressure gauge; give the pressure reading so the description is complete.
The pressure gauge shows 50 psi
